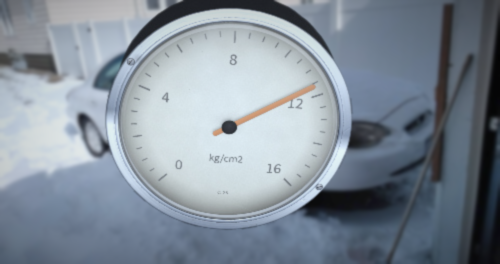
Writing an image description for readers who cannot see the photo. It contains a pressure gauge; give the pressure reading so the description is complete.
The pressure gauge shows 11.5 kg/cm²
